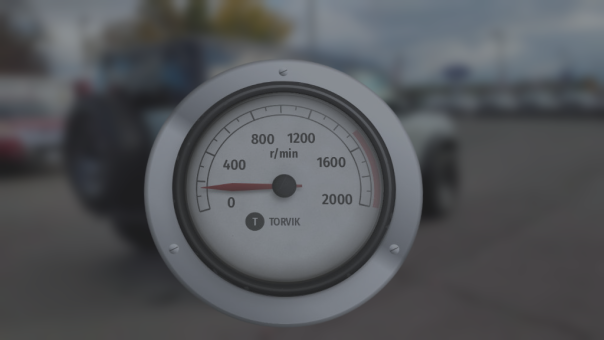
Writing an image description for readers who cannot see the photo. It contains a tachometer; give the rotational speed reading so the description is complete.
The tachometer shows 150 rpm
